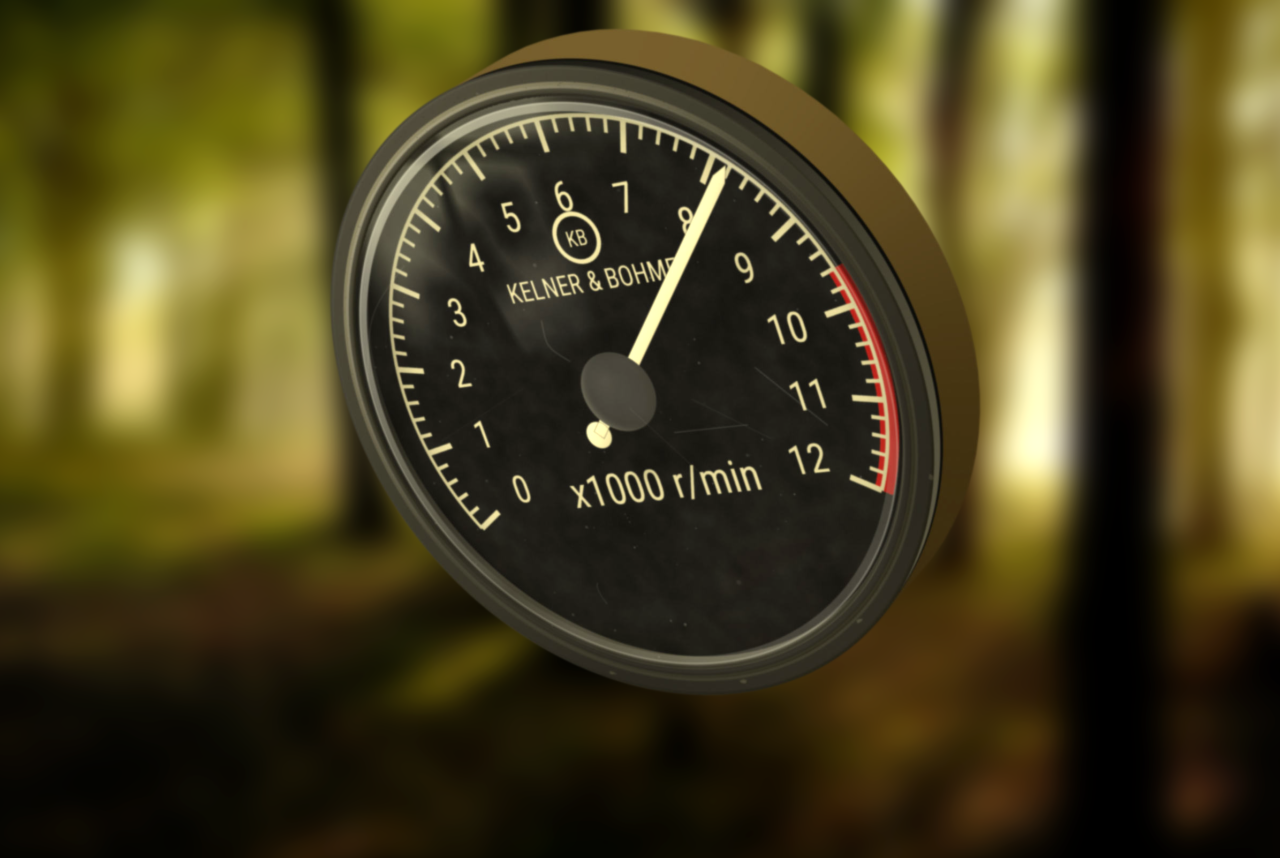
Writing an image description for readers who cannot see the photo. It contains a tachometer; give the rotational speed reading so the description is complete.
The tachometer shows 8200 rpm
